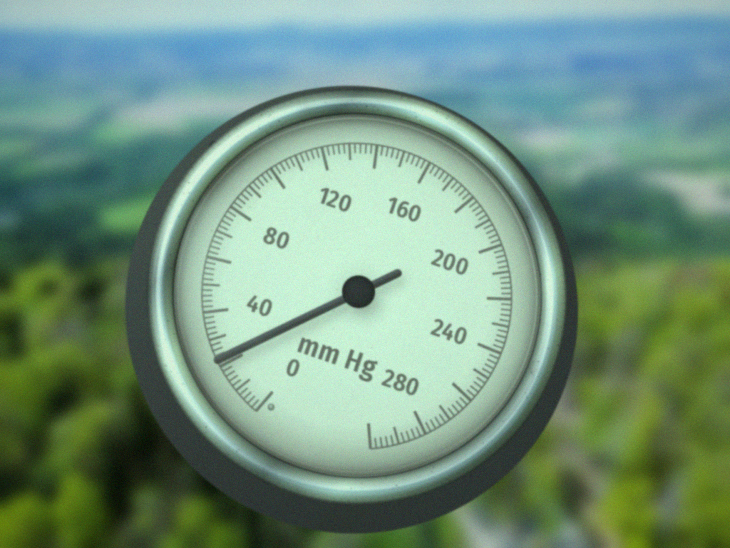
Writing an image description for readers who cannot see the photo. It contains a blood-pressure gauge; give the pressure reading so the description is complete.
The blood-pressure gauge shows 22 mmHg
